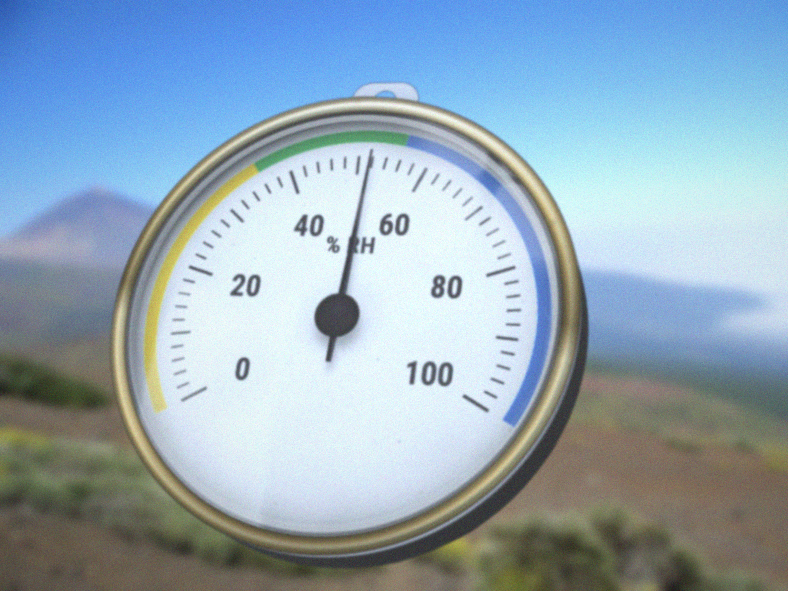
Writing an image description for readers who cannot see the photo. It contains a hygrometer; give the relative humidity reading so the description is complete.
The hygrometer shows 52 %
